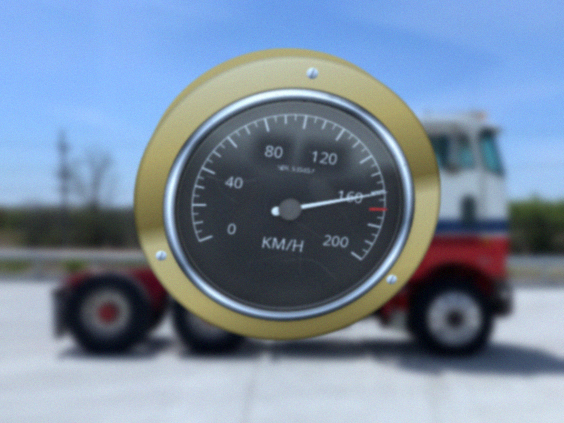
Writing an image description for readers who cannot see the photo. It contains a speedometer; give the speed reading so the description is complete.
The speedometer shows 160 km/h
